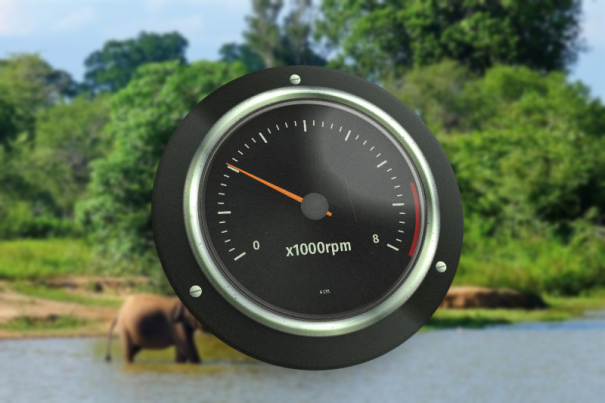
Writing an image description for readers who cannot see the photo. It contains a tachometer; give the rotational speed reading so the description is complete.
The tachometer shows 2000 rpm
